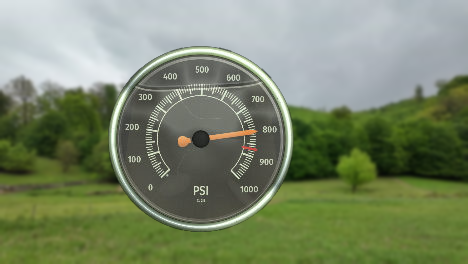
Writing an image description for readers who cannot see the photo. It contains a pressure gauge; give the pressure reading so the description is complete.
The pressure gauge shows 800 psi
